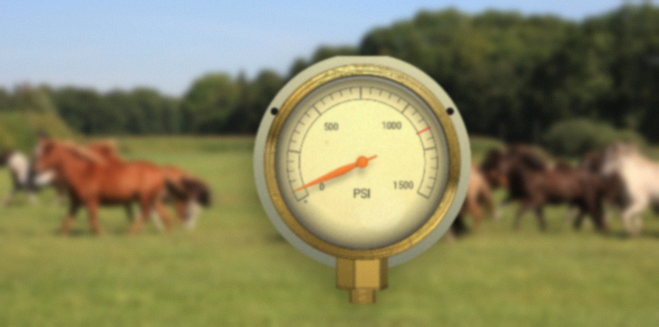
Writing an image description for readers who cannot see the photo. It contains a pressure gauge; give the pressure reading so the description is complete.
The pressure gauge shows 50 psi
